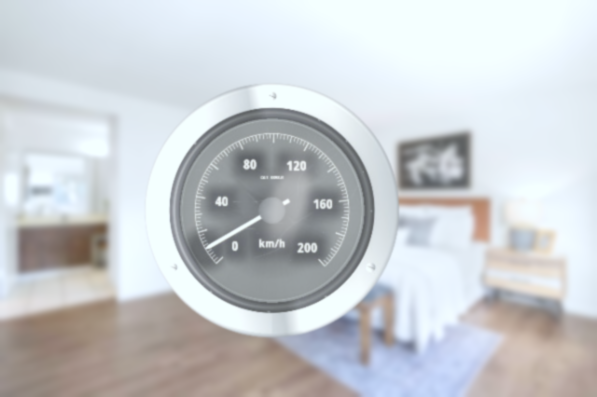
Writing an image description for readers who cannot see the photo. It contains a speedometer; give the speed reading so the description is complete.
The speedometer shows 10 km/h
